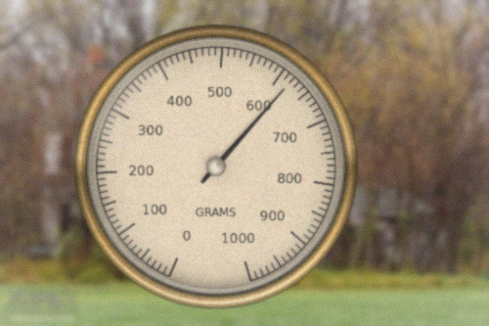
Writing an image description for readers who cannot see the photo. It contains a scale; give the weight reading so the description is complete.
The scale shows 620 g
